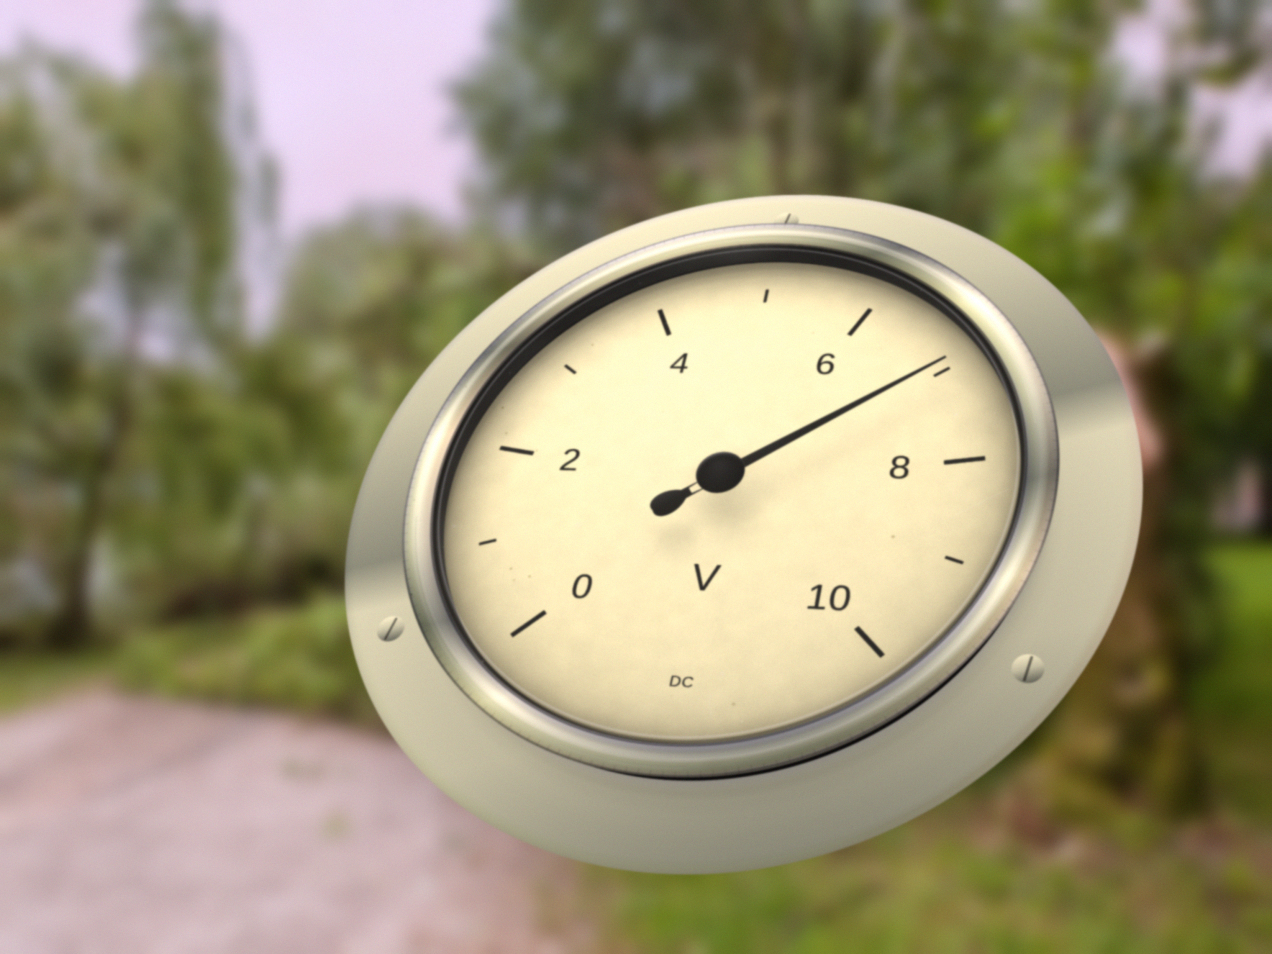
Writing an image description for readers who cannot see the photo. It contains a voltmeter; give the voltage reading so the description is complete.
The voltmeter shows 7 V
